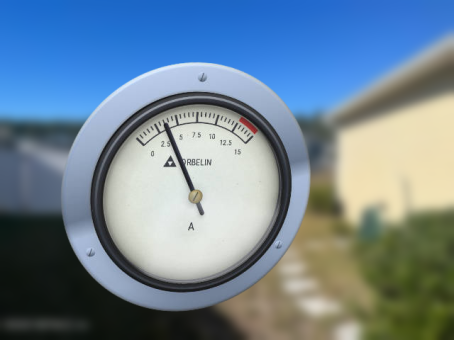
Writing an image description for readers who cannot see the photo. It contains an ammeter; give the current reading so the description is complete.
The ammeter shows 3.5 A
